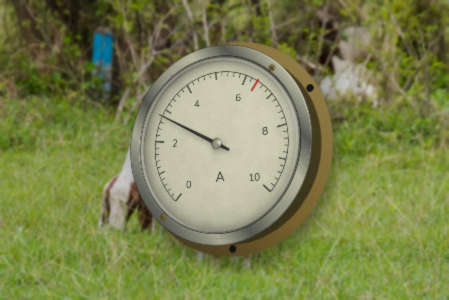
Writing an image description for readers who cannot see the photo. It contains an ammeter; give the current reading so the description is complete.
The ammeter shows 2.8 A
